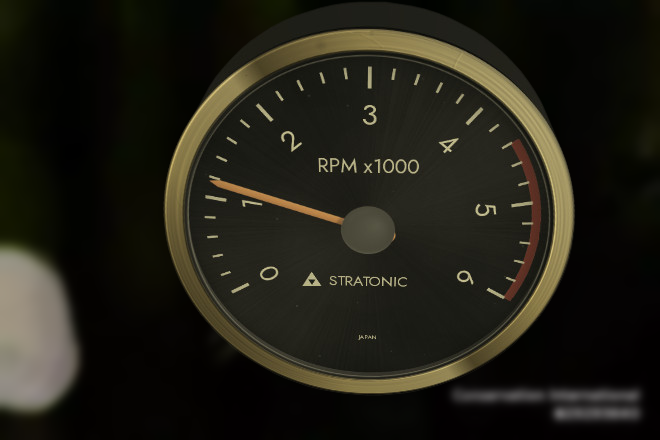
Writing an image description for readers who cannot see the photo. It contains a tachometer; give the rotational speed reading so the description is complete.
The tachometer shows 1200 rpm
